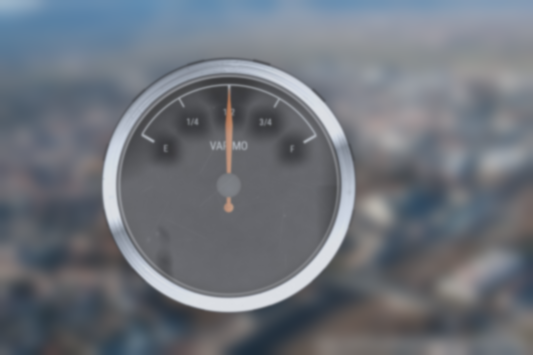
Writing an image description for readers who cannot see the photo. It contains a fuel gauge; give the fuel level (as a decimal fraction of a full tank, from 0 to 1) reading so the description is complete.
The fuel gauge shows 0.5
